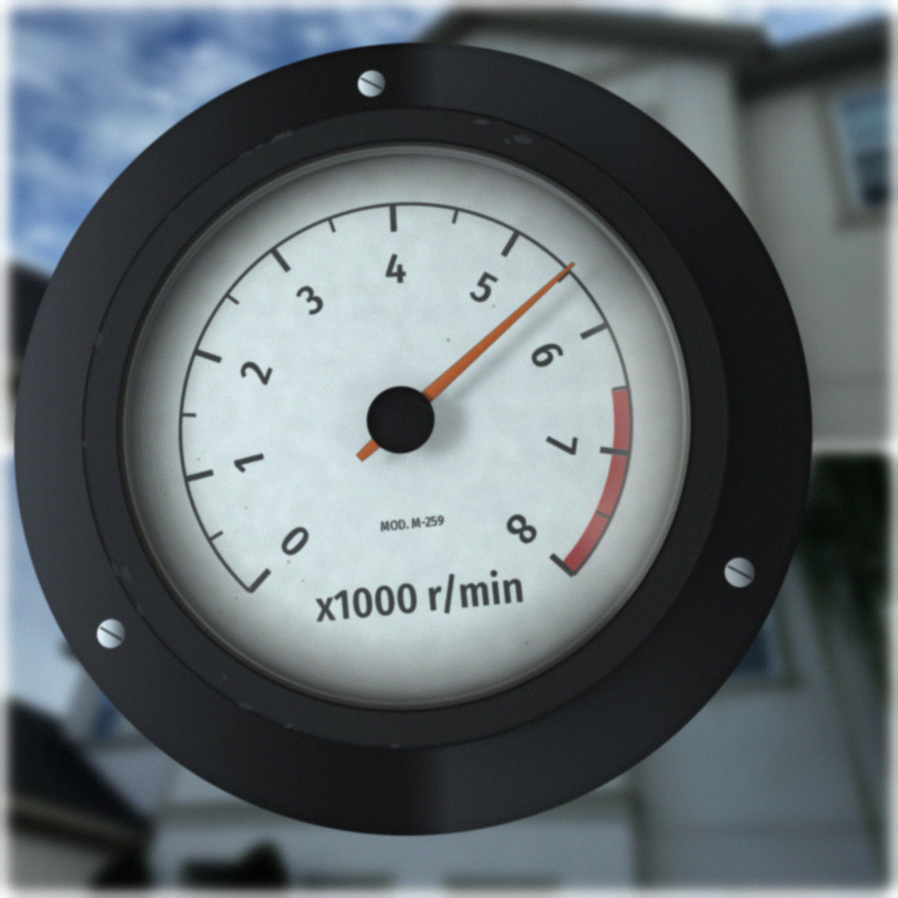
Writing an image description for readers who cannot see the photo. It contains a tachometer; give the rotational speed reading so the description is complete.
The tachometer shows 5500 rpm
